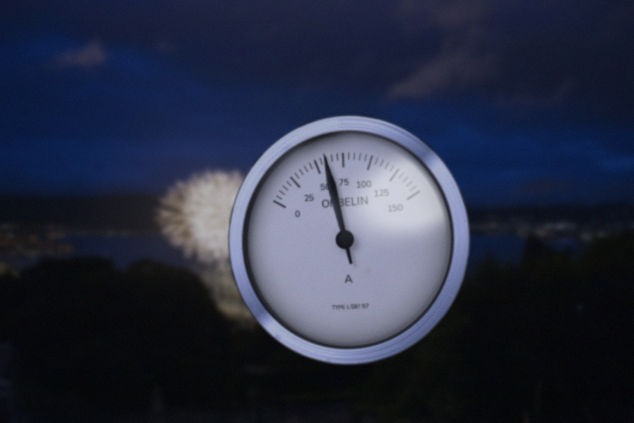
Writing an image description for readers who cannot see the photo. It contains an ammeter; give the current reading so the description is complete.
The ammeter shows 60 A
